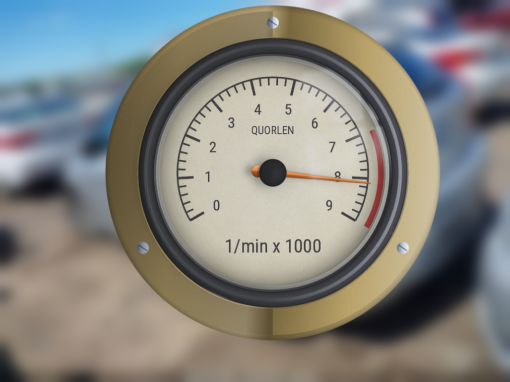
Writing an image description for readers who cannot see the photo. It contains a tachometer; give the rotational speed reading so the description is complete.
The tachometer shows 8100 rpm
